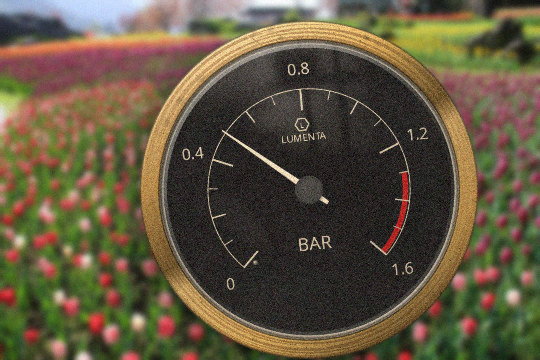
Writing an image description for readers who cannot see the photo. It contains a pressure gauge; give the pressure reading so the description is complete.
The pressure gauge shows 0.5 bar
